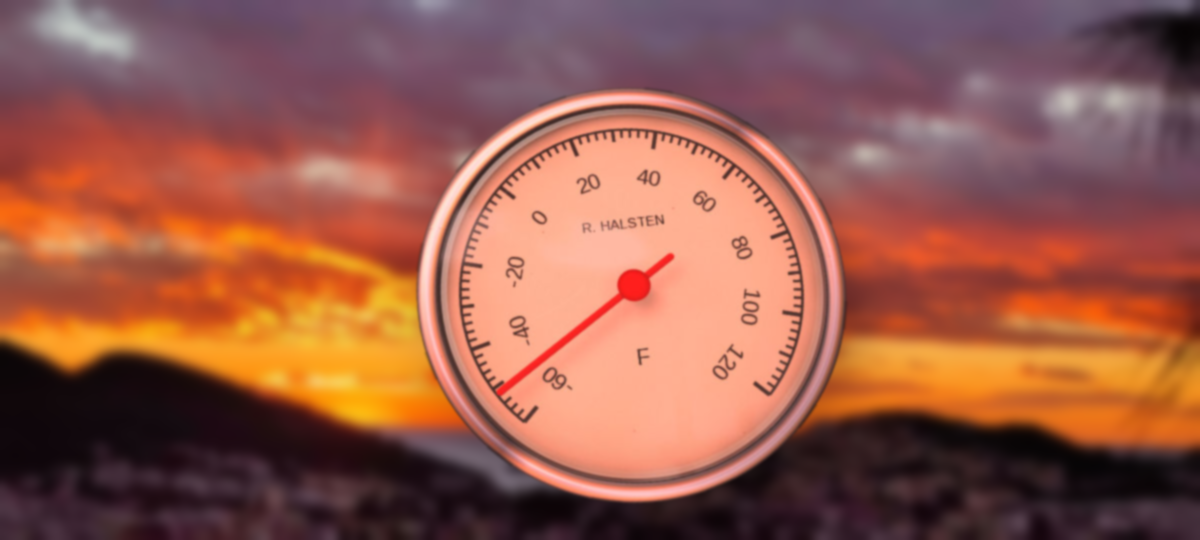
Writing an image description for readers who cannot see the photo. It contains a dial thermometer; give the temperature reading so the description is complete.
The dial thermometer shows -52 °F
